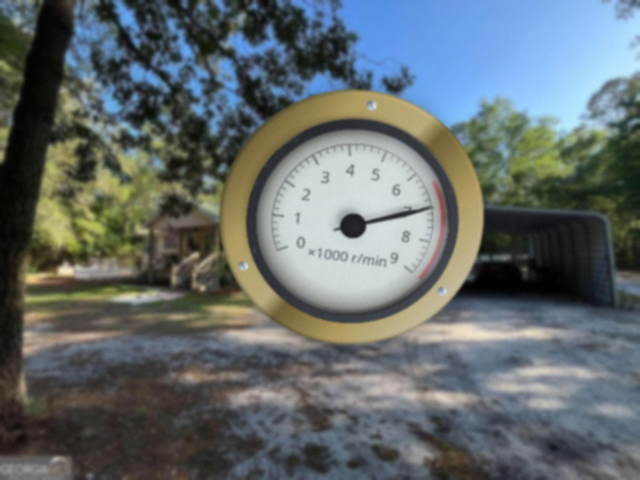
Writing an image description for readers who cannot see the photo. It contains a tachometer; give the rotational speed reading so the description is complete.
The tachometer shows 7000 rpm
